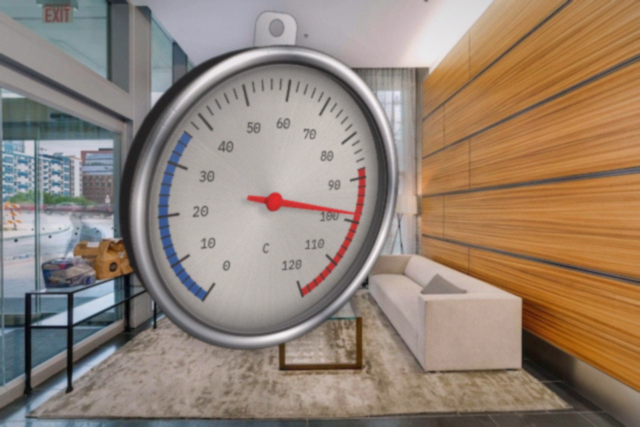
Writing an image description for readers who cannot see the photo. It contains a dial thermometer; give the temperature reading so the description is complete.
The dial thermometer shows 98 °C
